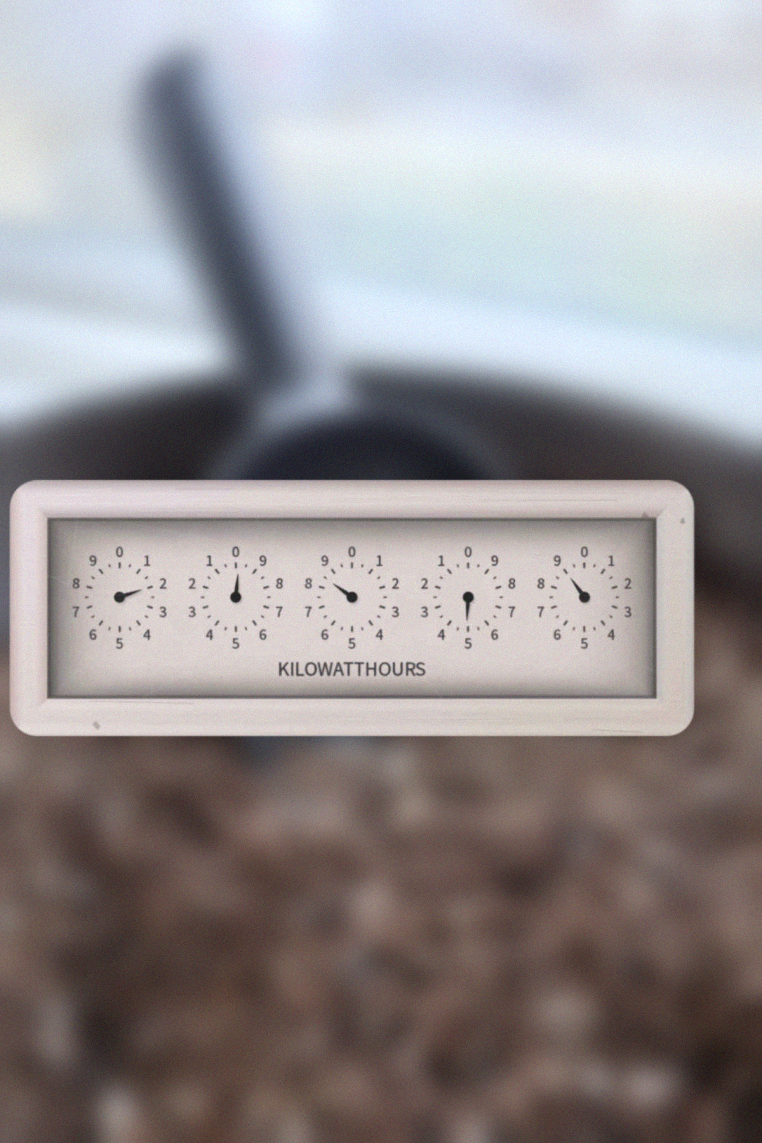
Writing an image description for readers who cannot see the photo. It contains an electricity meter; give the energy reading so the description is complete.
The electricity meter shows 19849 kWh
